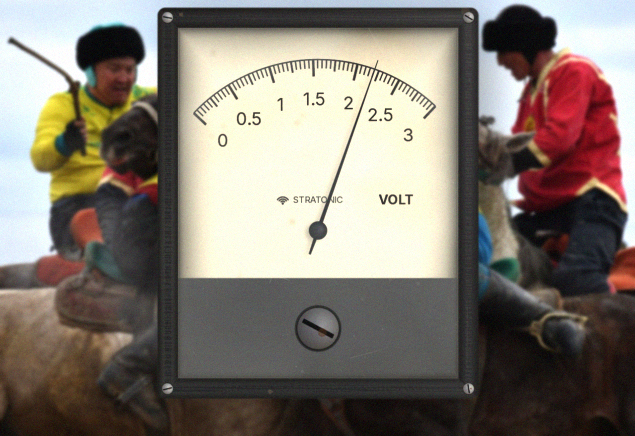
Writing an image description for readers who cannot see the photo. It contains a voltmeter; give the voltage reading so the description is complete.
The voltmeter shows 2.2 V
